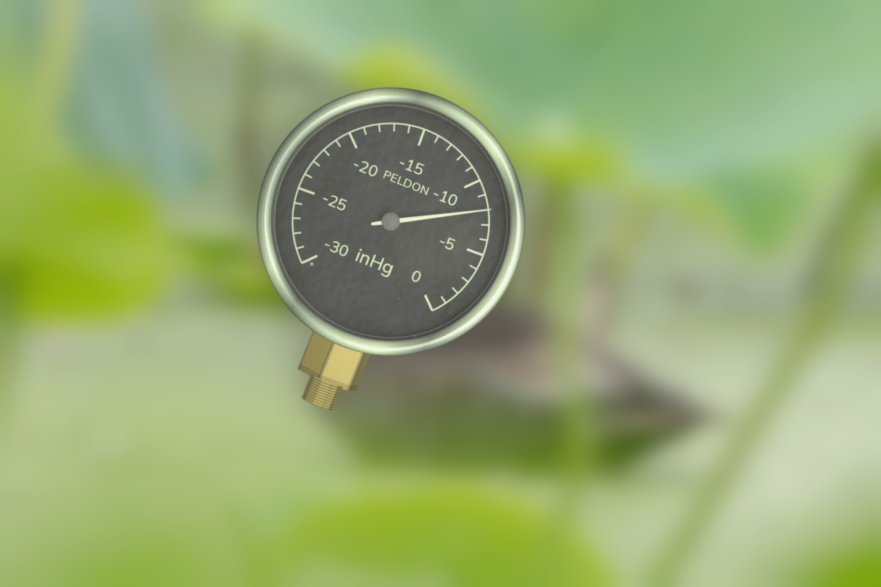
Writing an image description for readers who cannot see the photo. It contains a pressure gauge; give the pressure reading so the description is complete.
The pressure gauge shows -8 inHg
